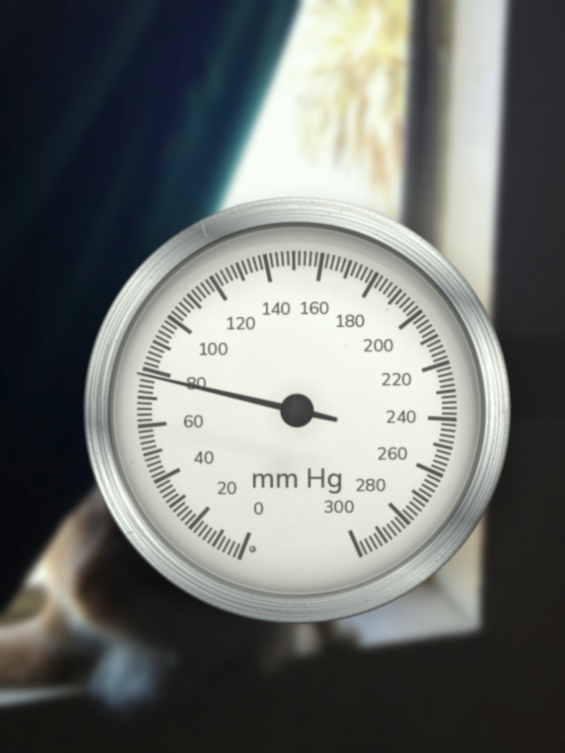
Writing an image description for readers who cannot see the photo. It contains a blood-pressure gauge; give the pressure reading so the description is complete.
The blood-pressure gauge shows 78 mmHg
